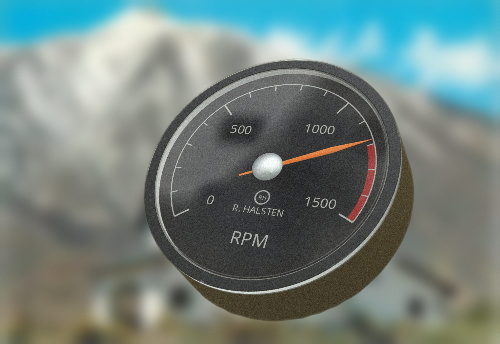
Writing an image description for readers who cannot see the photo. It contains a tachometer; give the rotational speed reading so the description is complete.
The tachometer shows 1200 rpm
